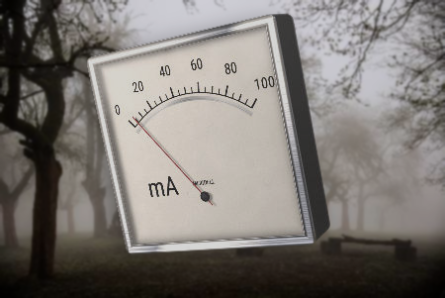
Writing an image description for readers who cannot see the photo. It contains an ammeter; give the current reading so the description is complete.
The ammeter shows 5 mA
